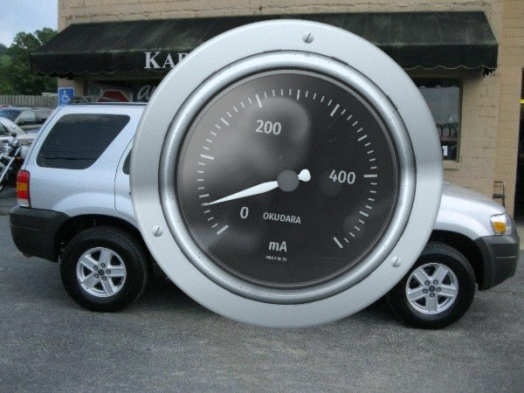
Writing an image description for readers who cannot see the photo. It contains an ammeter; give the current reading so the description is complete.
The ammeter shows 40 mA
